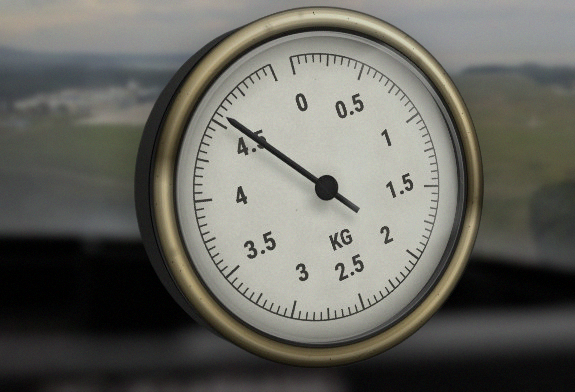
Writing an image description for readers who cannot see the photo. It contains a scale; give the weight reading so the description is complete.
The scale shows 4.55 kg
